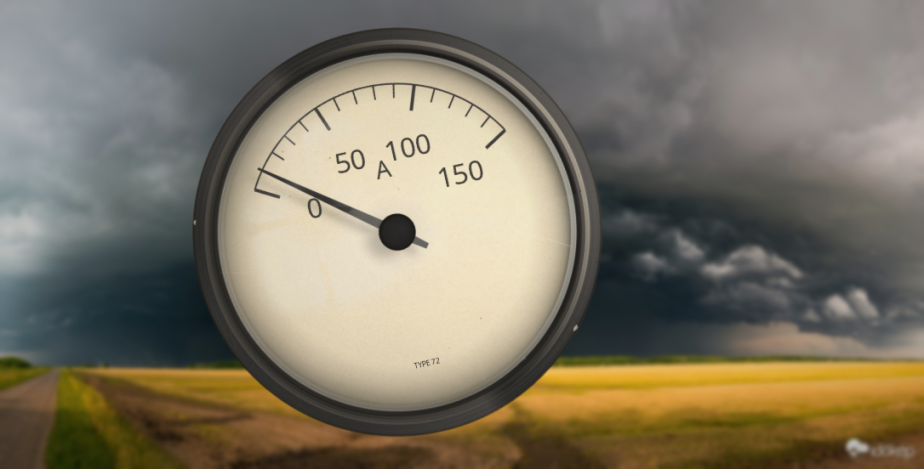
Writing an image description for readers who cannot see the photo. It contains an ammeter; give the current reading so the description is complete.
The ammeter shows 10 A
